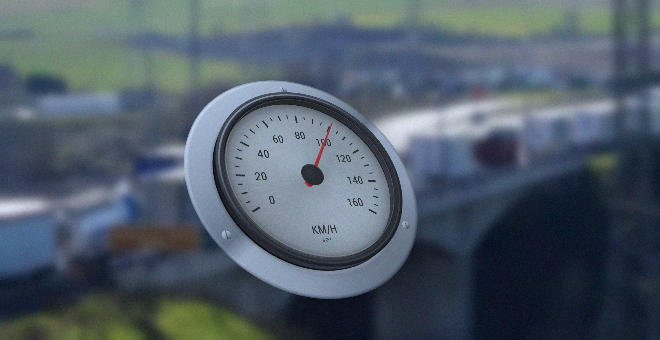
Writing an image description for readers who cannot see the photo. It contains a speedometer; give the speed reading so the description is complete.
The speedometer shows 100 km/h
